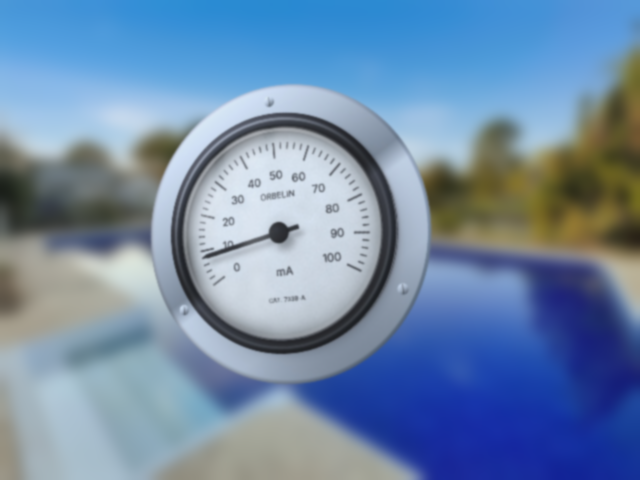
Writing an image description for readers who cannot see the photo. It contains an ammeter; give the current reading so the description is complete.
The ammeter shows 8 mA
